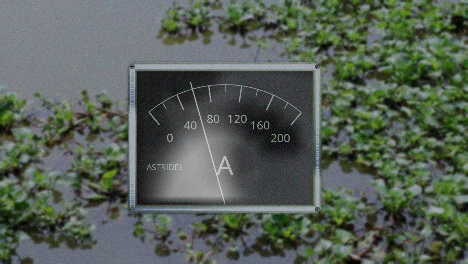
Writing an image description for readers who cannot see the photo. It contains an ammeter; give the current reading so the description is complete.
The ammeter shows 60 A
